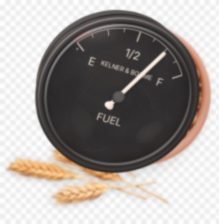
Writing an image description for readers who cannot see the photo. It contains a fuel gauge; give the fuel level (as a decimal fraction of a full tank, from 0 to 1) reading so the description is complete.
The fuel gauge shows 0.75
